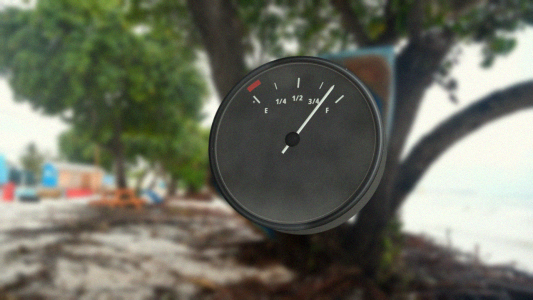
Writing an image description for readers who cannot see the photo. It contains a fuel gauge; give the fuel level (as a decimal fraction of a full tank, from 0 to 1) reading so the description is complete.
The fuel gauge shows 0.875
